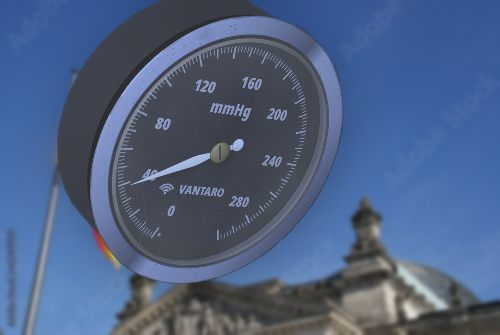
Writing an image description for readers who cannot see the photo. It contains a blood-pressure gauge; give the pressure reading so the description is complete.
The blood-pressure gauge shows 40 mmHg
